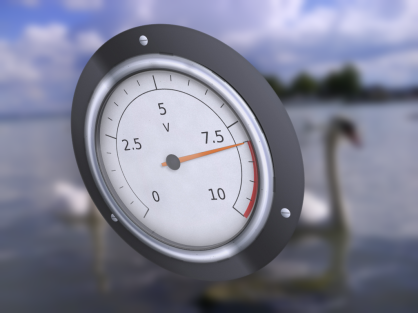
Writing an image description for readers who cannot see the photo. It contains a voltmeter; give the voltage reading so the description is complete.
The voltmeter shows 8 V
